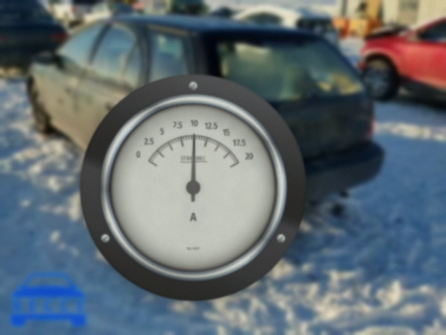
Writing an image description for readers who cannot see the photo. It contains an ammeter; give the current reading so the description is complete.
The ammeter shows 10 A
